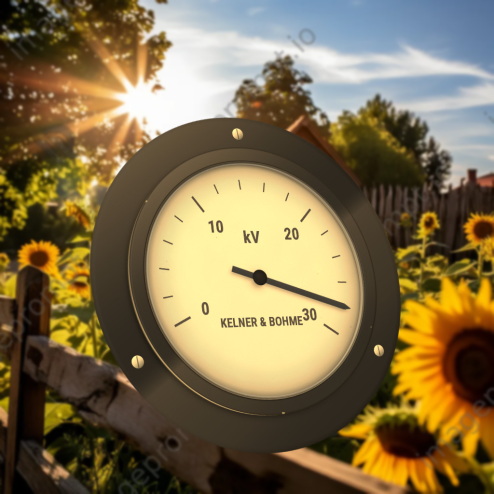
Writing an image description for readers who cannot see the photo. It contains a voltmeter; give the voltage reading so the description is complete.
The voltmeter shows 28 kV
